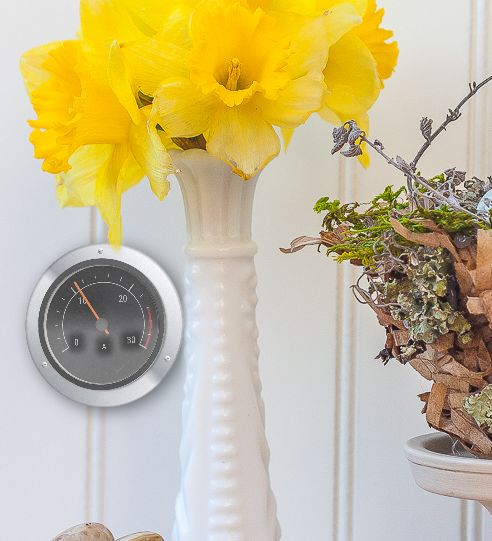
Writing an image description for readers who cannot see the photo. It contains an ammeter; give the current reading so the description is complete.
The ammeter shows 11 A
